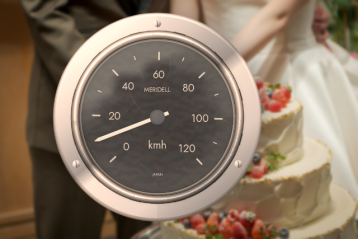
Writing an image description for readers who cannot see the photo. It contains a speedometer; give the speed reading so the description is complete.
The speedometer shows 10 km/h
